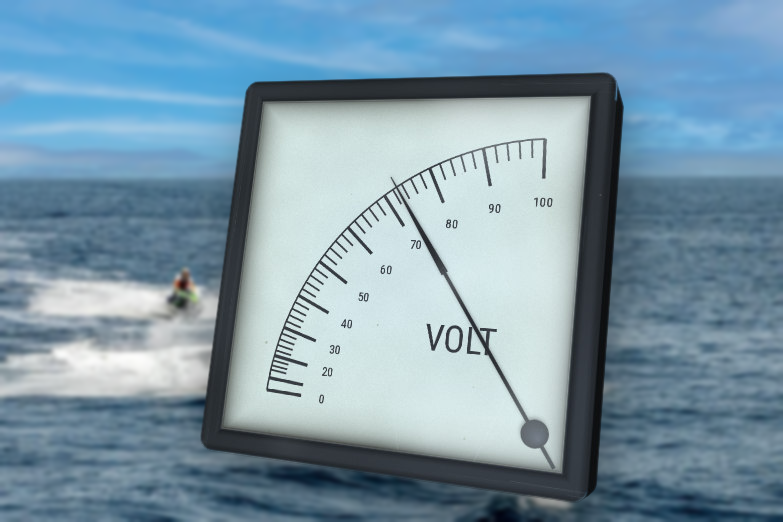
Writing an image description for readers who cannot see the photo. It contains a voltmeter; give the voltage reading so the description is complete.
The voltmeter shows 73 V
